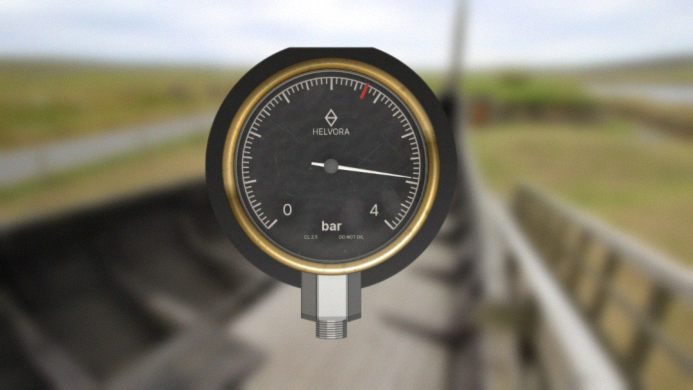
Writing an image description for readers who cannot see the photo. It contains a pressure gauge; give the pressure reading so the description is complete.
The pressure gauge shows 3.45 bar
